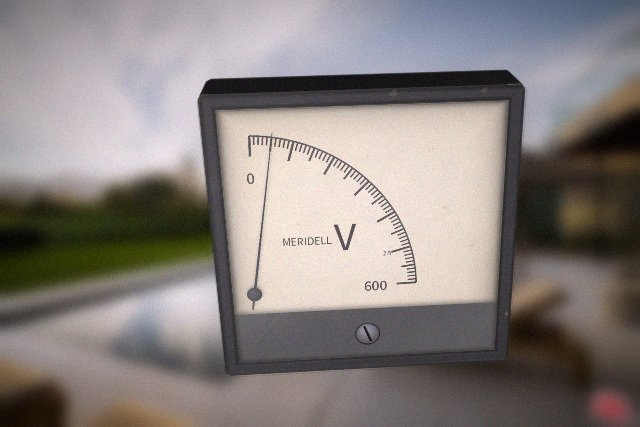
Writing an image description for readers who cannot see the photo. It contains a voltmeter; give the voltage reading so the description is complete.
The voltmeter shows 50 V
